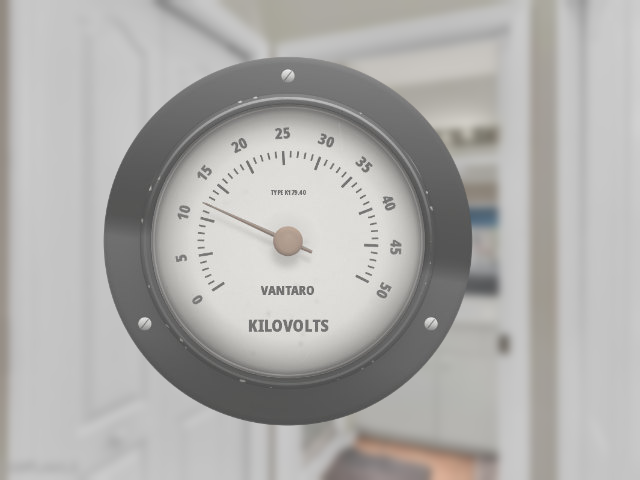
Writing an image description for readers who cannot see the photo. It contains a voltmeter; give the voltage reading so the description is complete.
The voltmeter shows 12 kV
